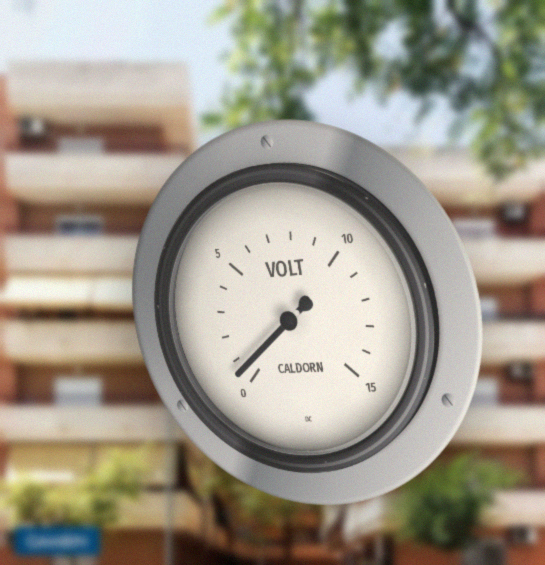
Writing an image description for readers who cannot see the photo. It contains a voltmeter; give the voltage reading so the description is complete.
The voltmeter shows 0.5 V
